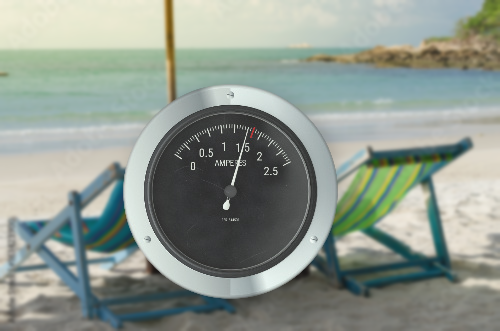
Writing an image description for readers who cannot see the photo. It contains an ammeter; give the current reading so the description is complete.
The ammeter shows 1.5 A
